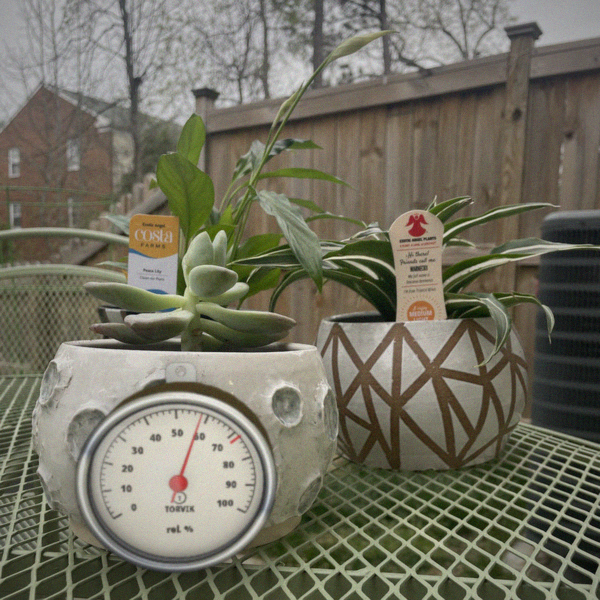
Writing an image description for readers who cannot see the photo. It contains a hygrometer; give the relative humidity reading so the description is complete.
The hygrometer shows 58 %
